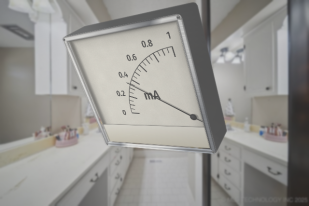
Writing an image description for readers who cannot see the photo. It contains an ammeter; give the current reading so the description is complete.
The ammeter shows 0.35 mA
